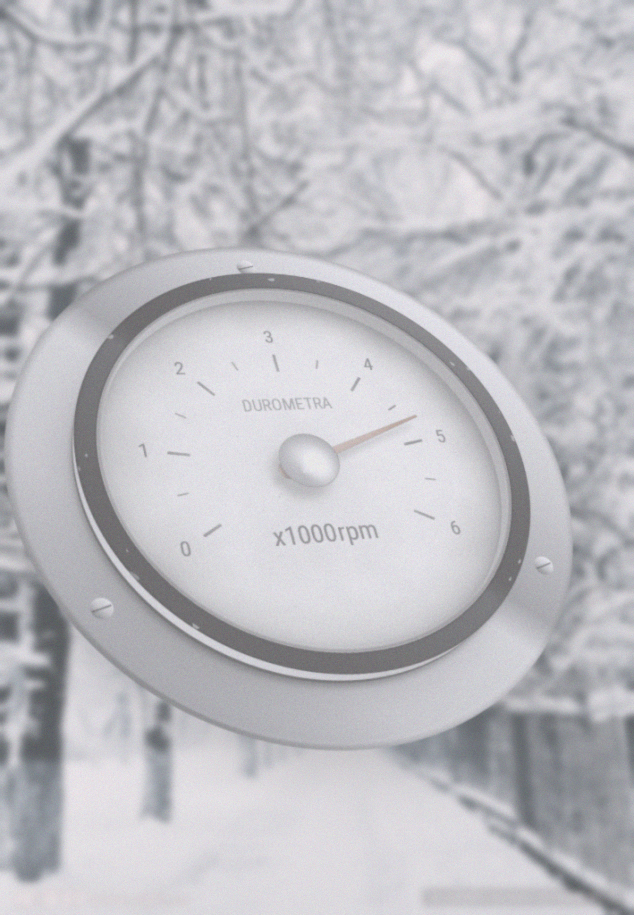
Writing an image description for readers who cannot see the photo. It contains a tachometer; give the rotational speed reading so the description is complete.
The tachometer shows 4750 rpm
